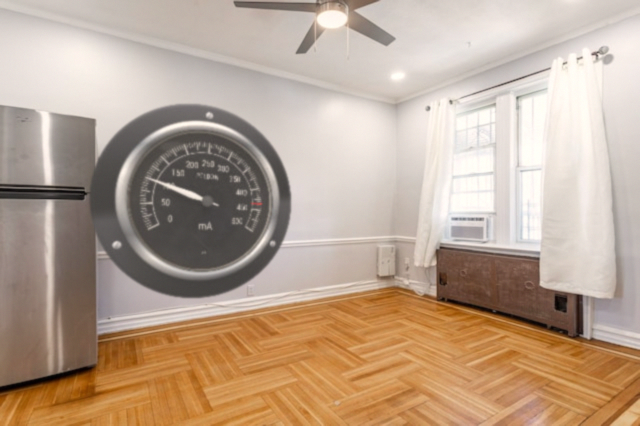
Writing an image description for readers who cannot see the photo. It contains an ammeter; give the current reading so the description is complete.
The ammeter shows 100 mA
